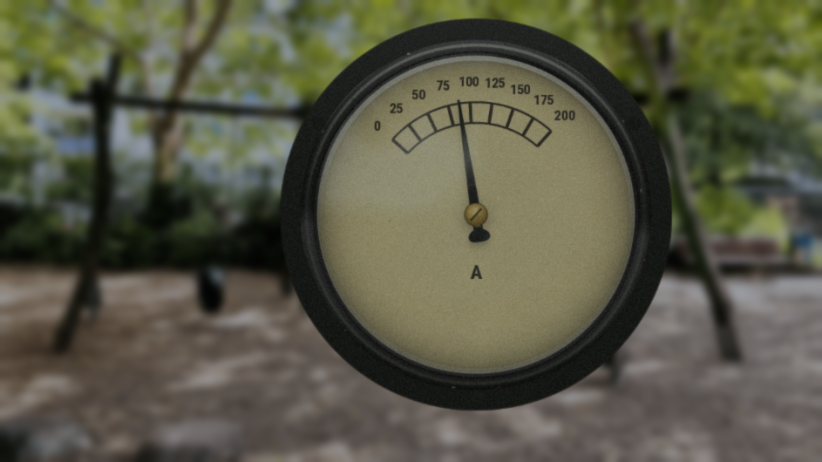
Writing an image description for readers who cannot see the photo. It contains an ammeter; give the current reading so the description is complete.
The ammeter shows 87.5 A
